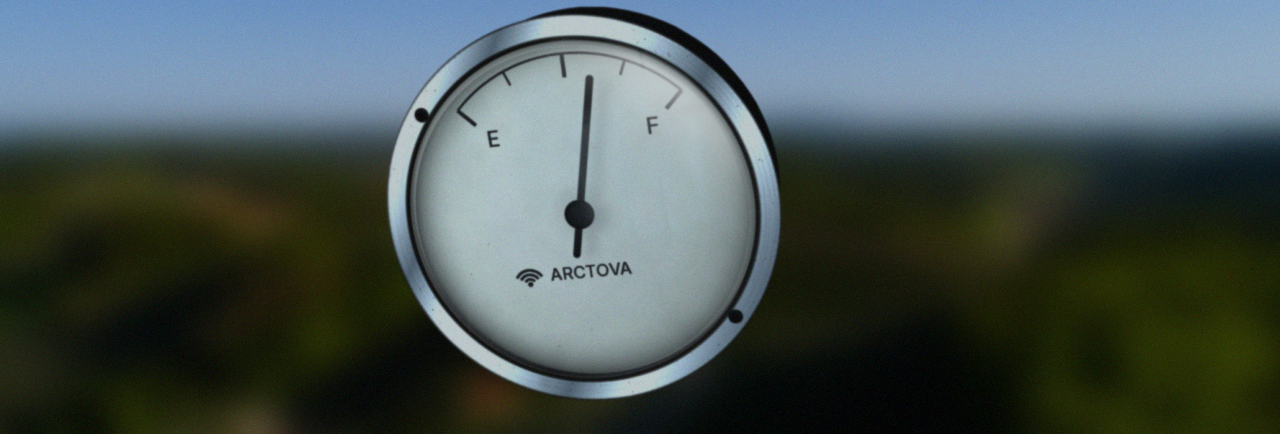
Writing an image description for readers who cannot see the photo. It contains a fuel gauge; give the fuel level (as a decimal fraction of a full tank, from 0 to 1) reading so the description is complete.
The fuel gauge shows 0.625
